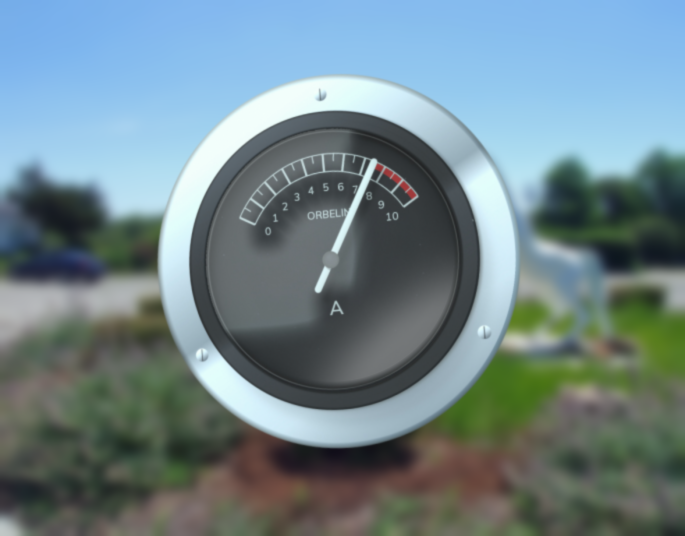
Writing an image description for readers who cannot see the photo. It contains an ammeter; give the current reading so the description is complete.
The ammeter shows 7.5 A
